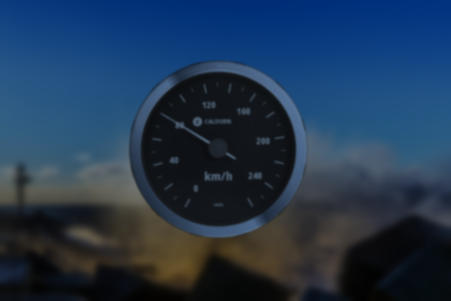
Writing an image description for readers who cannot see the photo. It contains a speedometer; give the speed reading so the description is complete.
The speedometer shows 80 km/h
